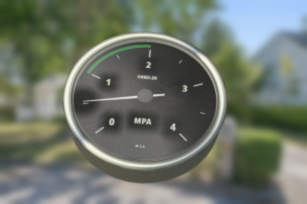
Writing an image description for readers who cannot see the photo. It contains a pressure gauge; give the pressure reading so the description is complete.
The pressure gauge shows 0.5 MPa
